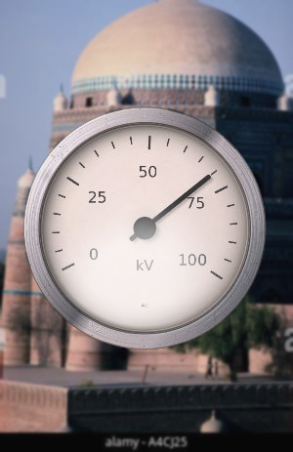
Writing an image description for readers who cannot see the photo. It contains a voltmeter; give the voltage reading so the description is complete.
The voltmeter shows 70 kV
